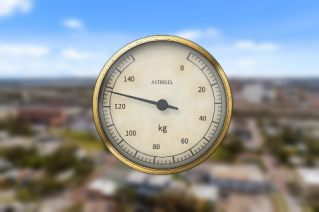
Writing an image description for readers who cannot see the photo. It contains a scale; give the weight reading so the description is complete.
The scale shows 128 kg
